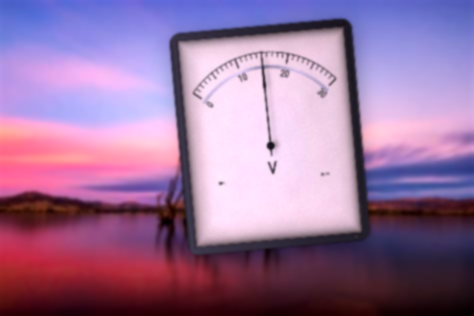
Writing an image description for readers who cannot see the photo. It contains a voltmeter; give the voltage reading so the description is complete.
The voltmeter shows 15 V
